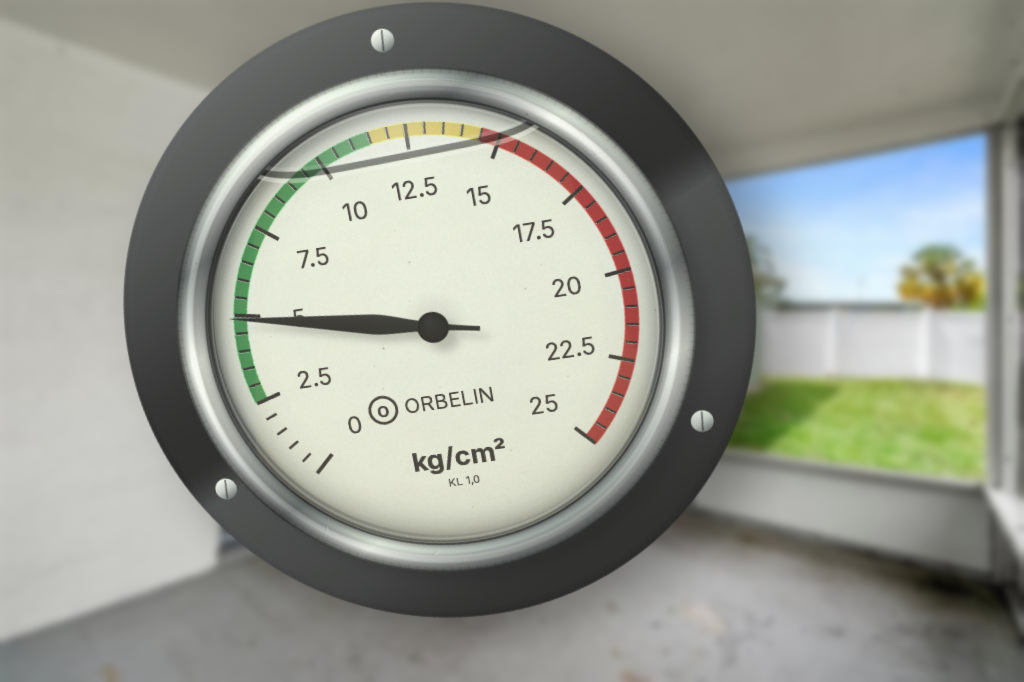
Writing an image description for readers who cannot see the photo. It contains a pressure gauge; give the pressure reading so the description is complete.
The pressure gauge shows 5 kg/cm²
